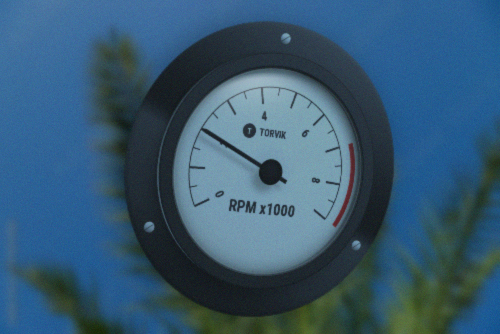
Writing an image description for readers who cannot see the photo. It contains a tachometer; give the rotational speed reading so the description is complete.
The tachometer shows 2000 rpm
